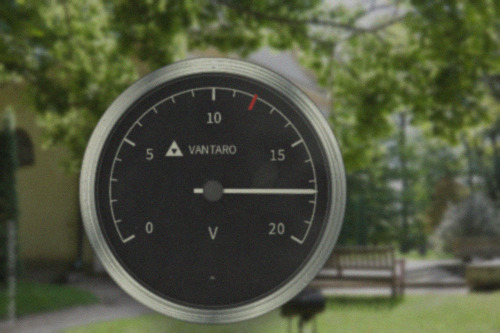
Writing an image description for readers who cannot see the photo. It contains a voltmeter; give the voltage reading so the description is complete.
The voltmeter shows 17.5 V
